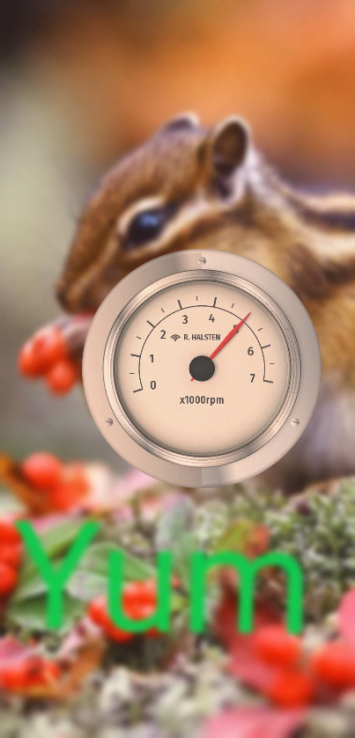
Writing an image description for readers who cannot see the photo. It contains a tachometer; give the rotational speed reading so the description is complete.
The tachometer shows 5000 rpm
